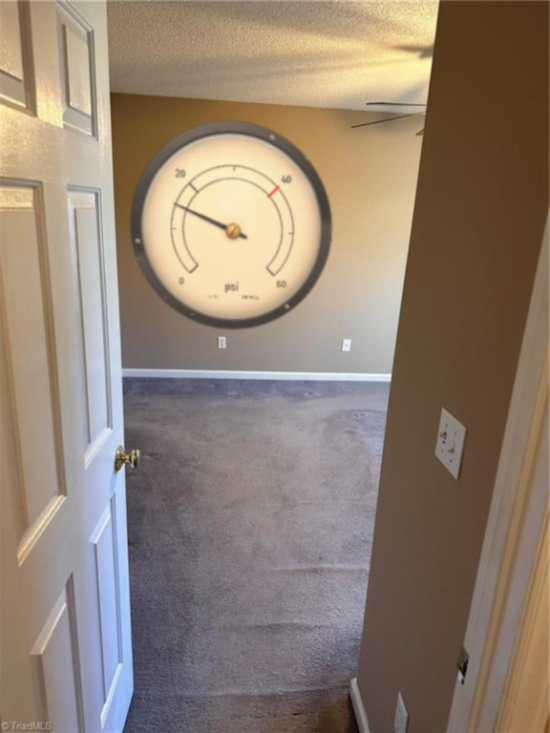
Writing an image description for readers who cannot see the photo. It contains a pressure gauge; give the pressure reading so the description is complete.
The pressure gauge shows 15 psi
